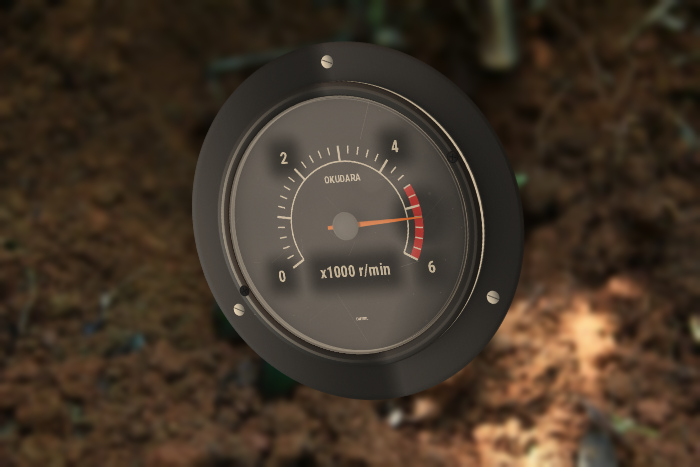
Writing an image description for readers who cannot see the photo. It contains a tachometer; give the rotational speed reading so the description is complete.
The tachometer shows 5200 rpm
